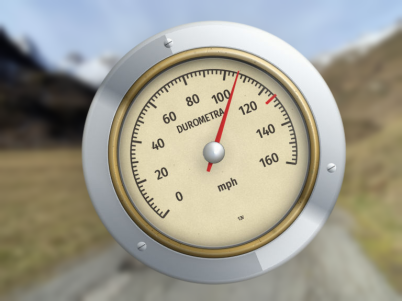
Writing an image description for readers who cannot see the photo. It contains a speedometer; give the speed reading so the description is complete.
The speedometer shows 106 mph
